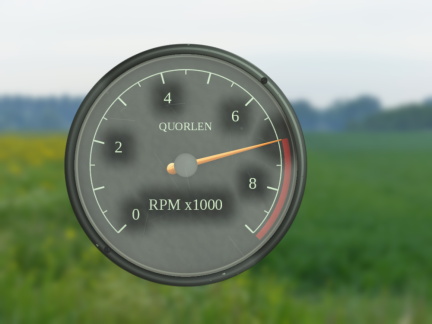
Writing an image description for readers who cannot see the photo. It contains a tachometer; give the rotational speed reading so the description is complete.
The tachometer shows 7000 rpm
